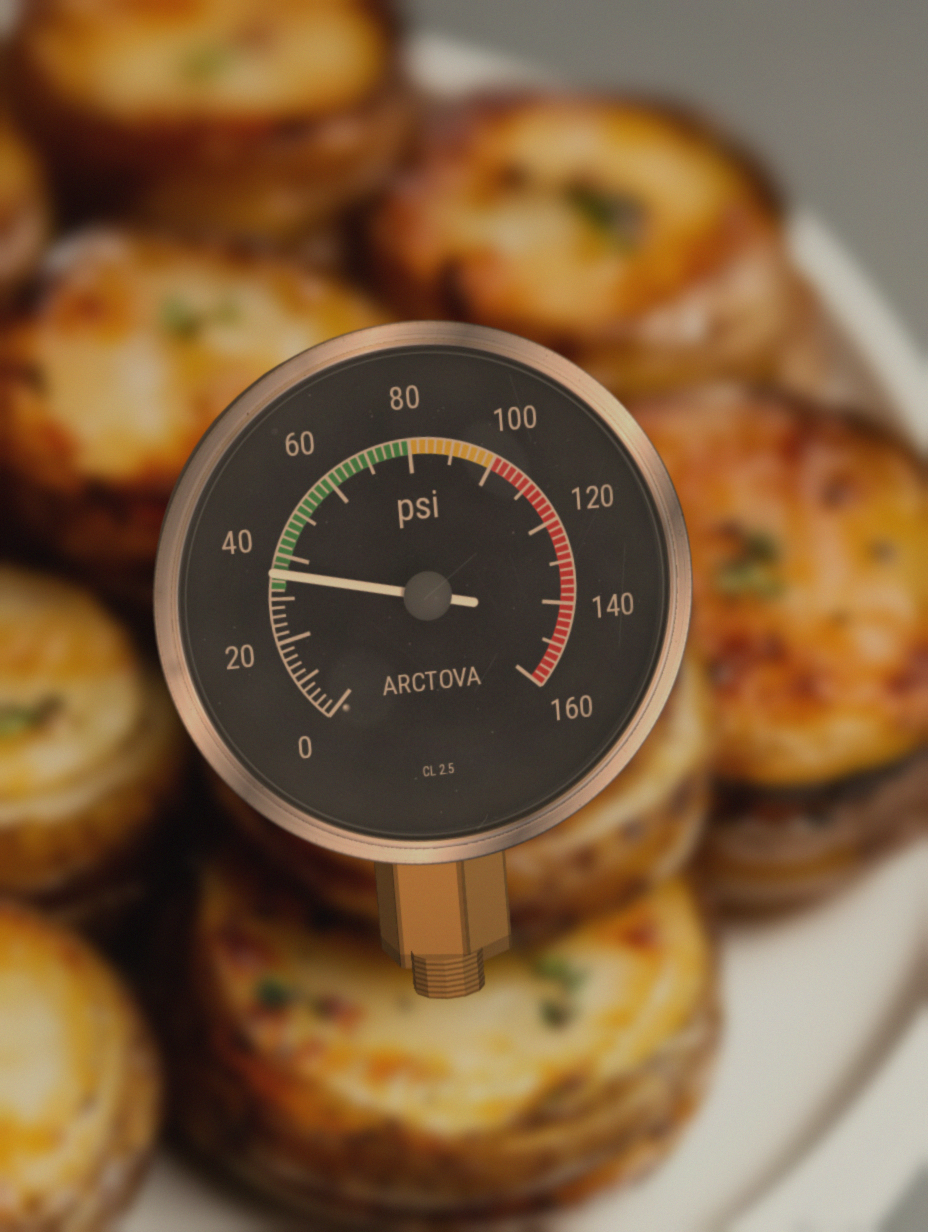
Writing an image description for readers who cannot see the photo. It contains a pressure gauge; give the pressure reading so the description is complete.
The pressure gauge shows 36 psi
